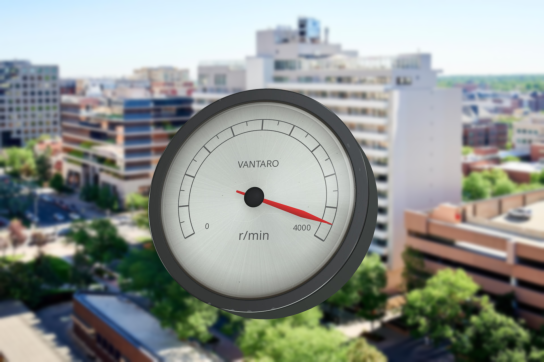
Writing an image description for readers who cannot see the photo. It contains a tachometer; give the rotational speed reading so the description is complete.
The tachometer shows 3800 rpm
